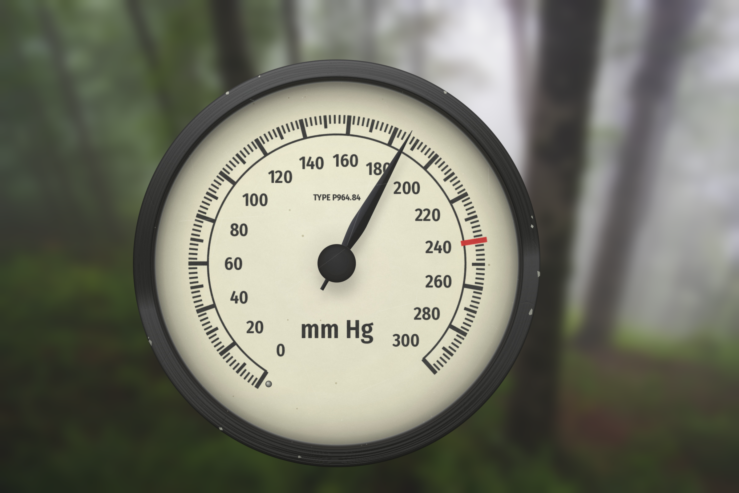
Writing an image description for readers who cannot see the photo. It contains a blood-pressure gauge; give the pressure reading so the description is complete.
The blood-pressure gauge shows 186 mmHg
